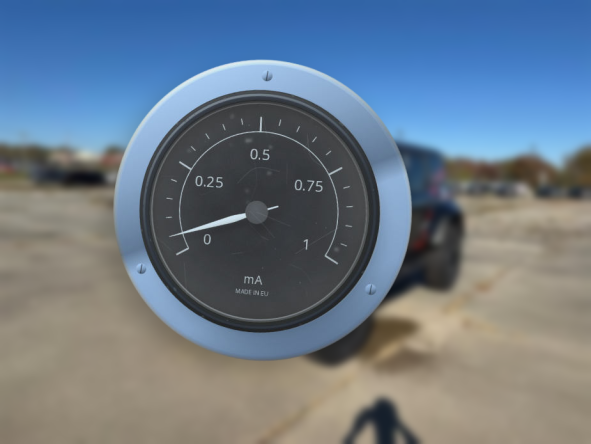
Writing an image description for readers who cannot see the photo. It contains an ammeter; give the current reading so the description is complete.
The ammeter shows 0.05 mA
